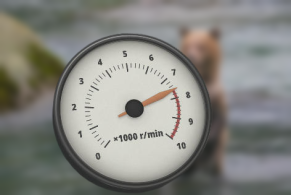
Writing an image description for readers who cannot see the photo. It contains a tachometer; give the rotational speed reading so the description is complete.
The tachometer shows 7600 rpm
